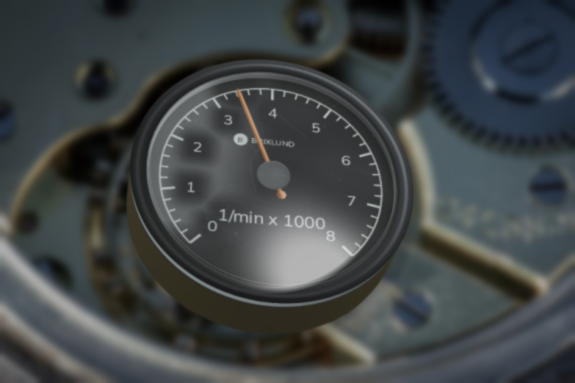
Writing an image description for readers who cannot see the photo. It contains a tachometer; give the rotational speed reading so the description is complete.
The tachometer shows 3400 rpm
